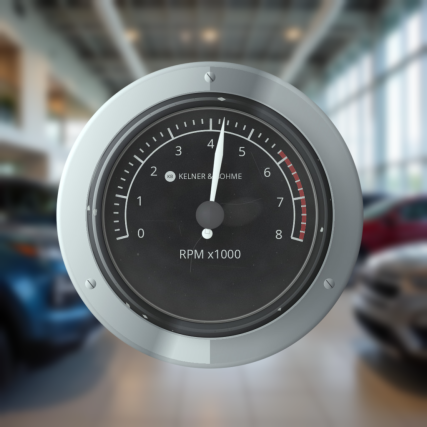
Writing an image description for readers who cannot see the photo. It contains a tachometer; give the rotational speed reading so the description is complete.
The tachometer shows 4300 rpm
